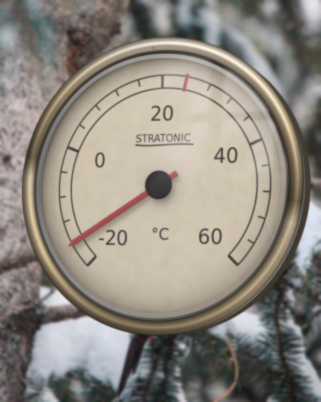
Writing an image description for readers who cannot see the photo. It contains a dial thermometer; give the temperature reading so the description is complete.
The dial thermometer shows -16 °C
